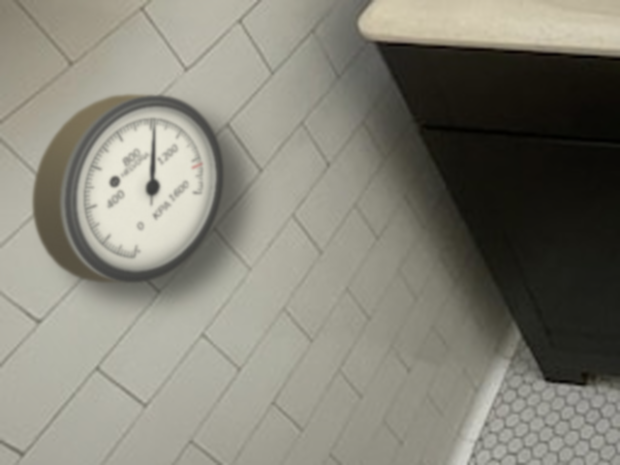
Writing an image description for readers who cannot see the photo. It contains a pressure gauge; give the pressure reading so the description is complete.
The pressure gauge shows 1000 kPa
